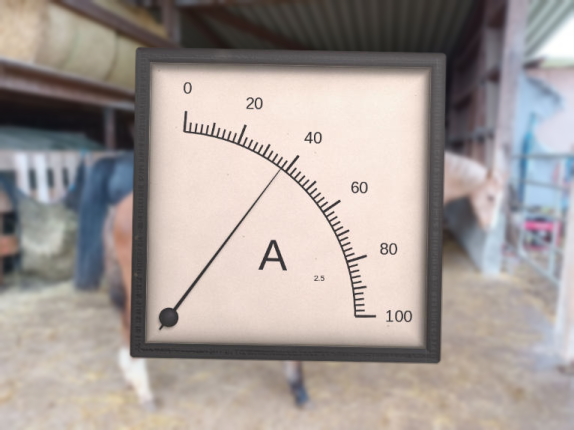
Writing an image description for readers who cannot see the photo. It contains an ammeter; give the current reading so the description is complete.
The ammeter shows 38 A
